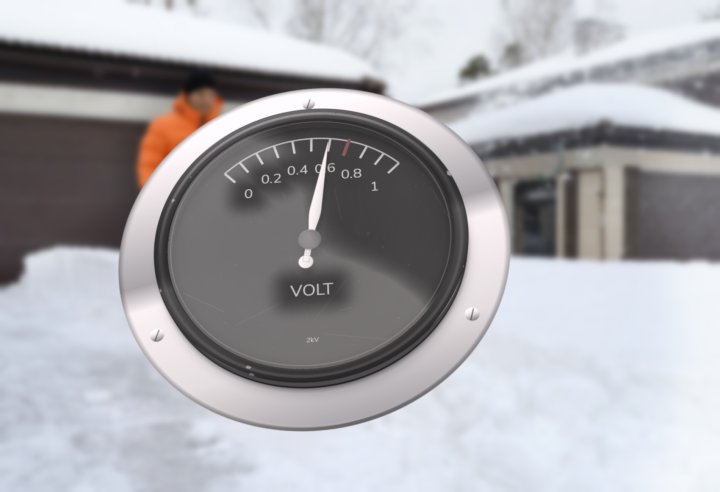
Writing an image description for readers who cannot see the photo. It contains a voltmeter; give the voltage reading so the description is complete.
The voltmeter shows 0.6 V
